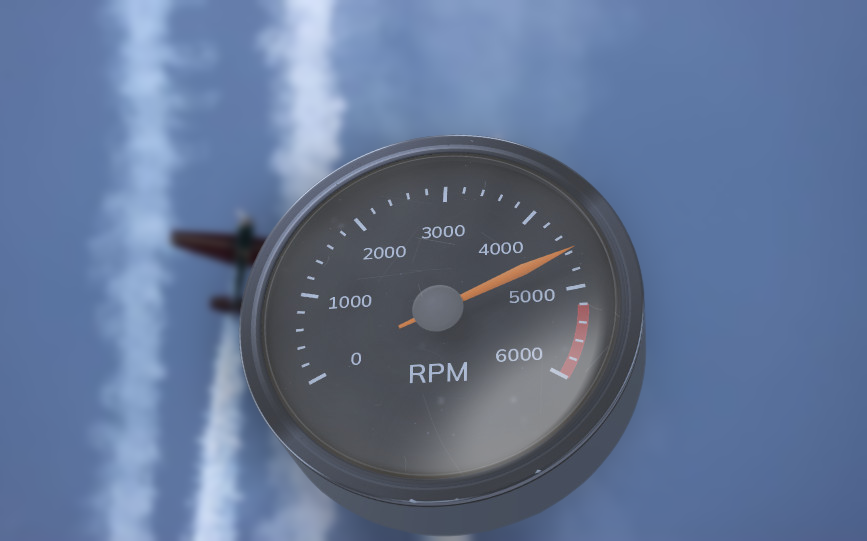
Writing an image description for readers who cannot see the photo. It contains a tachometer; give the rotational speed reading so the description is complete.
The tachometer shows 4600 rpm
